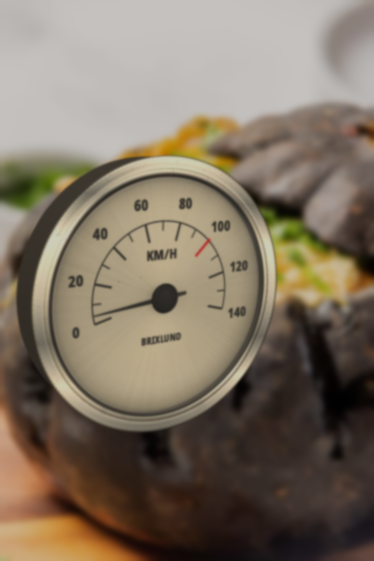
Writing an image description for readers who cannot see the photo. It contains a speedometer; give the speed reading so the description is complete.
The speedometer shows 5 km/h
